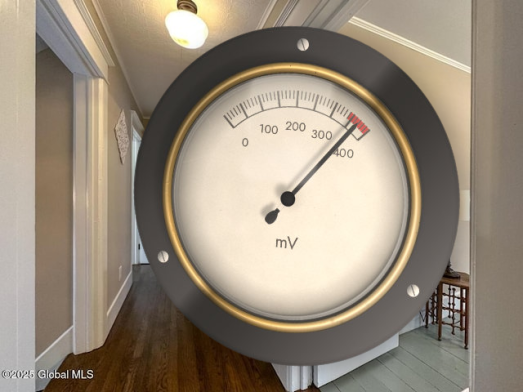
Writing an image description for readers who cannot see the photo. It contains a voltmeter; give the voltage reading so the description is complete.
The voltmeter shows 370 mV
